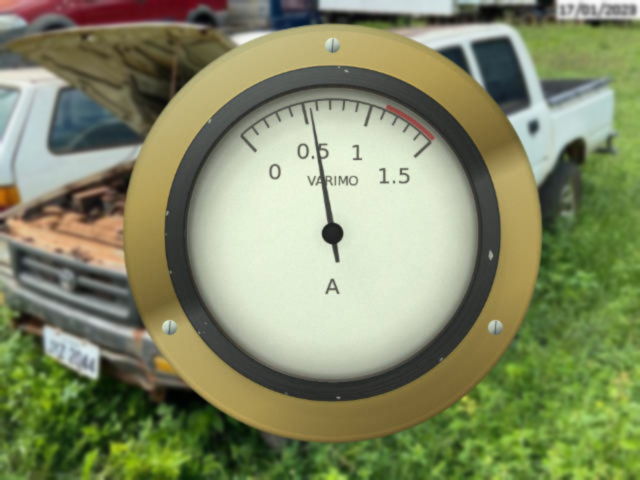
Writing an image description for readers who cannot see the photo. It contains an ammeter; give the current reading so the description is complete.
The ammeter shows 0.55 A
